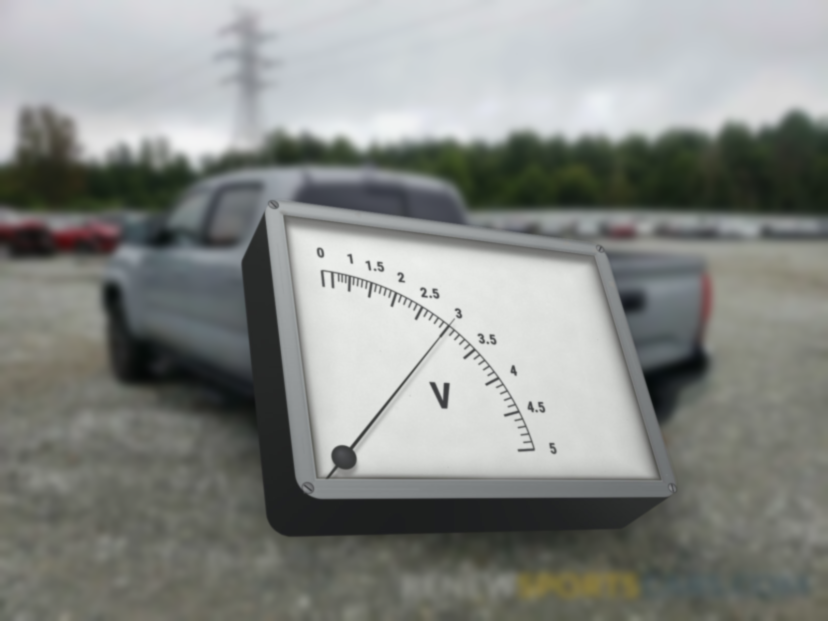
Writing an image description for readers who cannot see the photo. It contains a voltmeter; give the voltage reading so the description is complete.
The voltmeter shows 3 V
